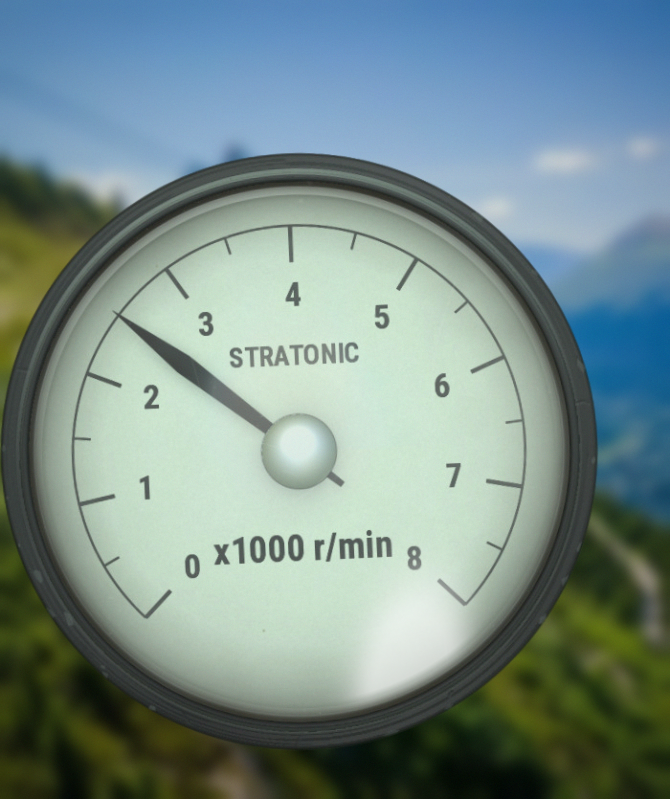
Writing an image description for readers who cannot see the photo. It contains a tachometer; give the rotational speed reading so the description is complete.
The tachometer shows 2500 rpm
